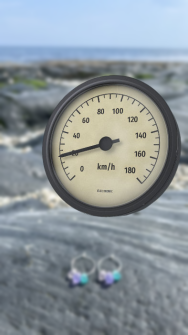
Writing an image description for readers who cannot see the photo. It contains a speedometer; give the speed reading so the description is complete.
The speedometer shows 20 km/h
